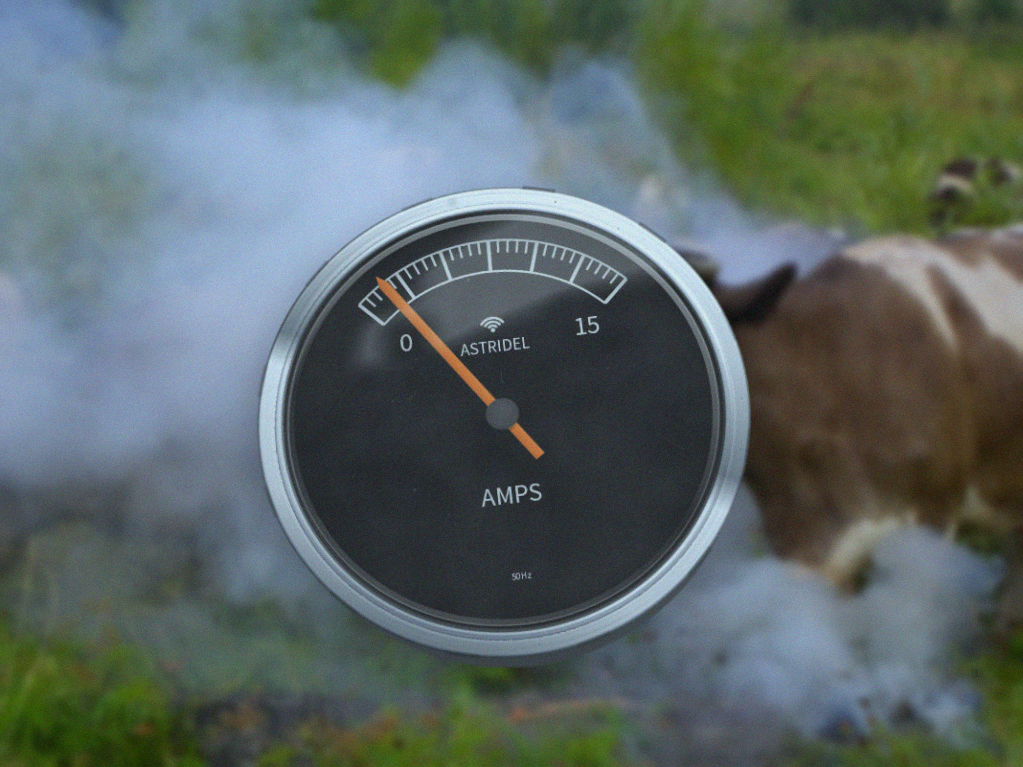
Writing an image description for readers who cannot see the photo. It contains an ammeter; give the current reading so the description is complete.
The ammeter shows 1.5 A
